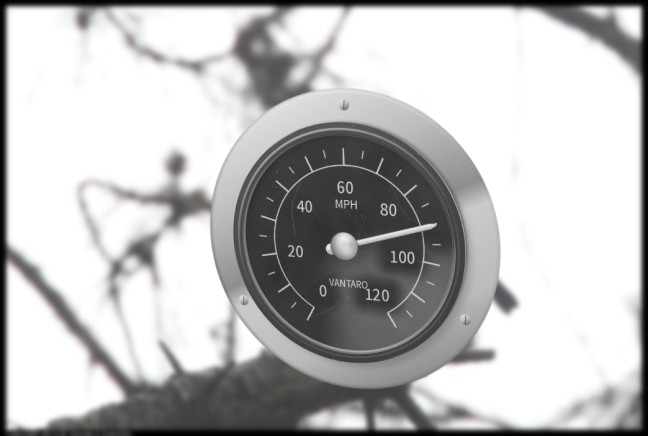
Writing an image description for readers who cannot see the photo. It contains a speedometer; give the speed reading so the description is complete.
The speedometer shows 90 mph
